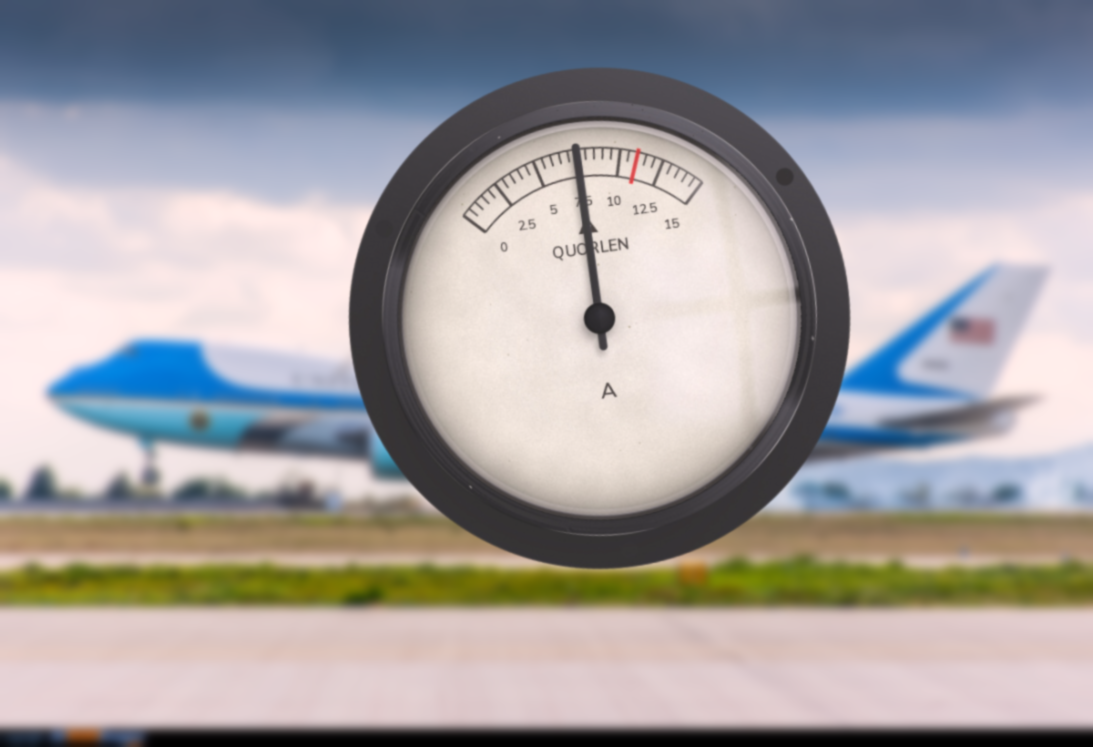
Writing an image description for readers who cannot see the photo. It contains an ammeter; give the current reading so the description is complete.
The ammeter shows 7.5 A
